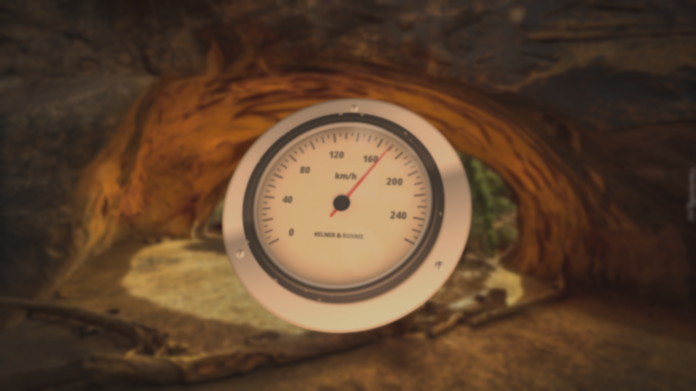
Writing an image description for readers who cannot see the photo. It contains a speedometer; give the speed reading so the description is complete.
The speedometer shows 170 km/h
